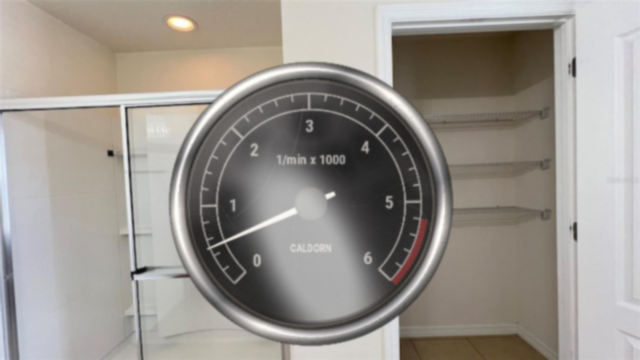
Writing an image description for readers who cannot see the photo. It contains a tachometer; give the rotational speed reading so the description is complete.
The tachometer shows 500 rpm
